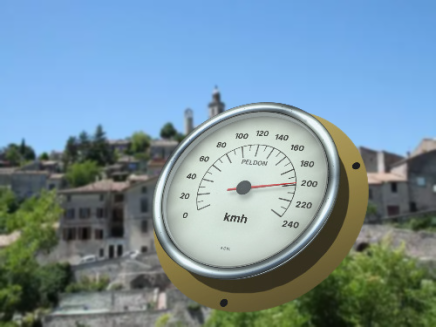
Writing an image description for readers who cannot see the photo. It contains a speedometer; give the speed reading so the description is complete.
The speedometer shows 200 km/h
